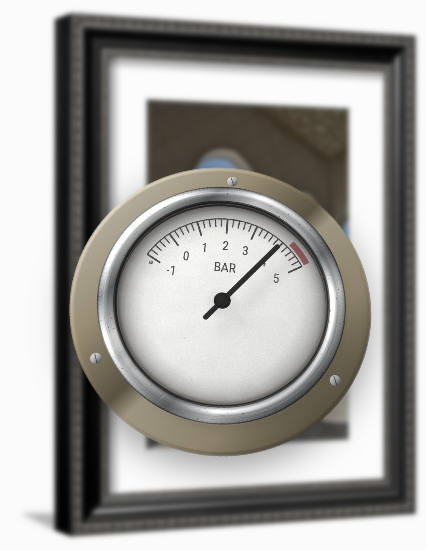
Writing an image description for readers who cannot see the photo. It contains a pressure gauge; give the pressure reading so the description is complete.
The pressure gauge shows 4 bar
